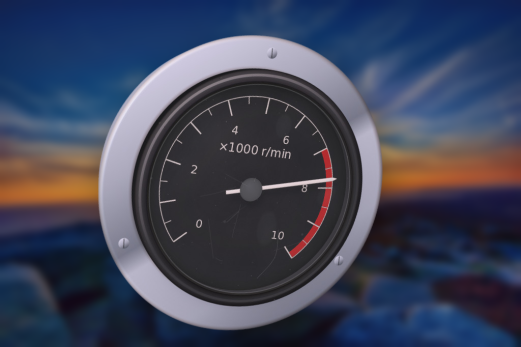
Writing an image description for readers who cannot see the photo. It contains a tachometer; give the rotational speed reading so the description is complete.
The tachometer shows 7750 rpm
